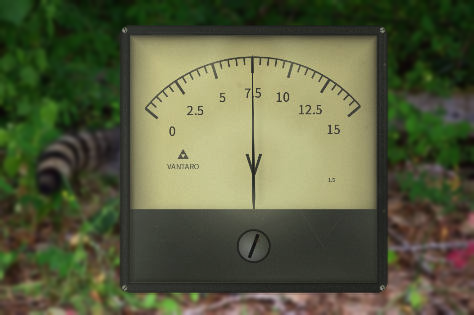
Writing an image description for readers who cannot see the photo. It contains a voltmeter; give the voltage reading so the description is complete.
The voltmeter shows 7.5 V
